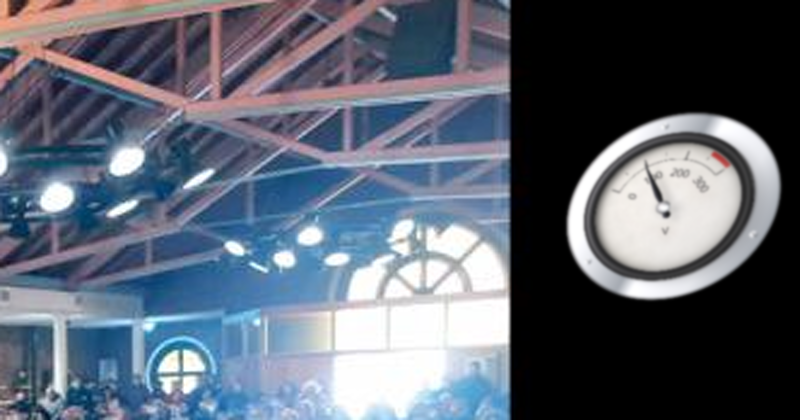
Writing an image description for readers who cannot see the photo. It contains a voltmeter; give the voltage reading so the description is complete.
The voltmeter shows 100 V
